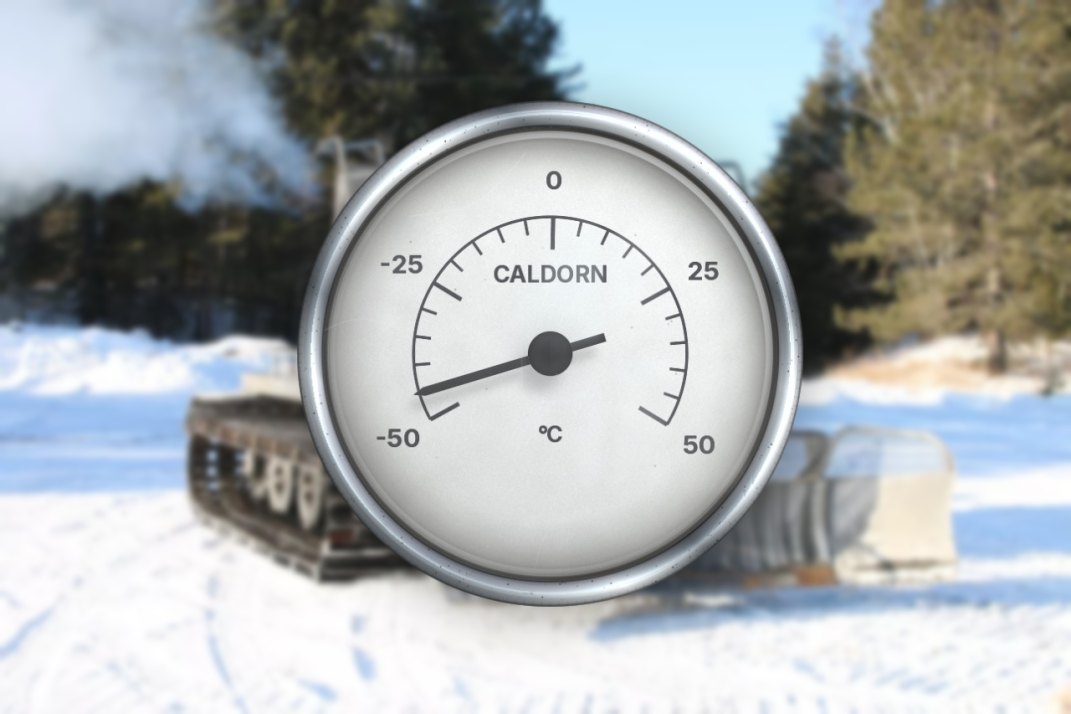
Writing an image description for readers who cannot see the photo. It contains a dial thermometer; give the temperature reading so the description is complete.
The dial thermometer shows -45 °C
